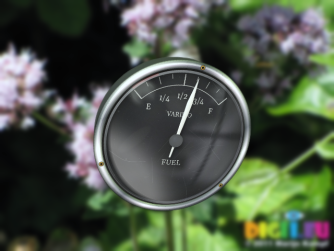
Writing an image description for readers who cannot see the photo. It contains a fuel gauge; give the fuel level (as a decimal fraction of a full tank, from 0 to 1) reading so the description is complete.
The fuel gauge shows 0.625
